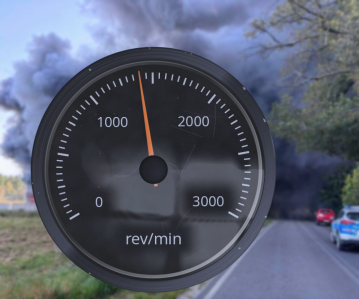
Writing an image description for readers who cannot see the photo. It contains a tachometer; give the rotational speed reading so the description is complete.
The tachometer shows 1400 rpm
